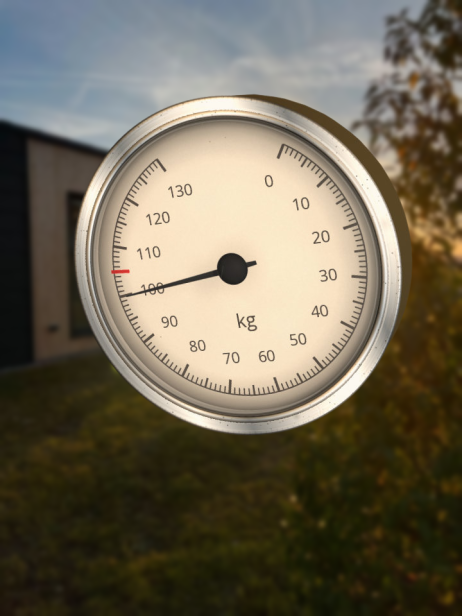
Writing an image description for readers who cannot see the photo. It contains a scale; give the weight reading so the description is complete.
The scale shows 100 kg
